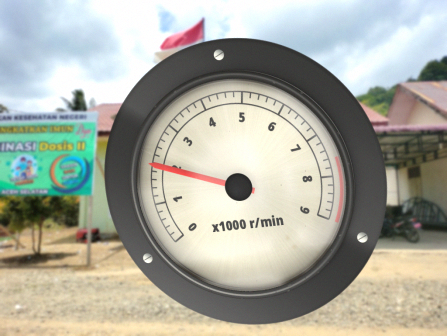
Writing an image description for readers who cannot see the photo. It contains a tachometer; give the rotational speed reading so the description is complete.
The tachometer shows 2000 rpm
